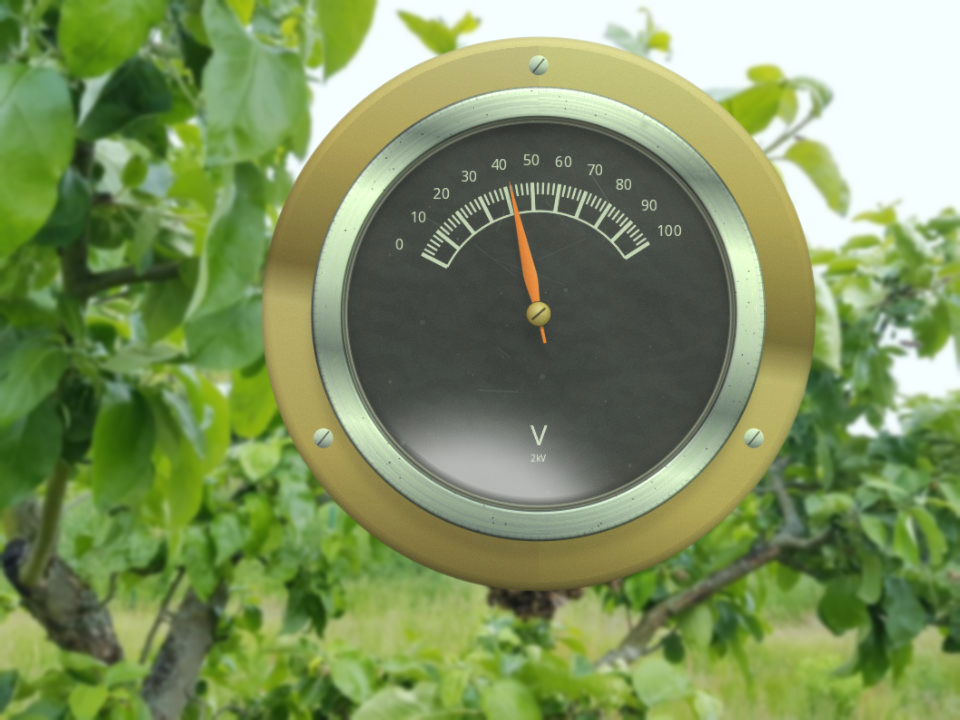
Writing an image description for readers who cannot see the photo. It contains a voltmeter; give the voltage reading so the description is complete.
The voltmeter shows 42 V
